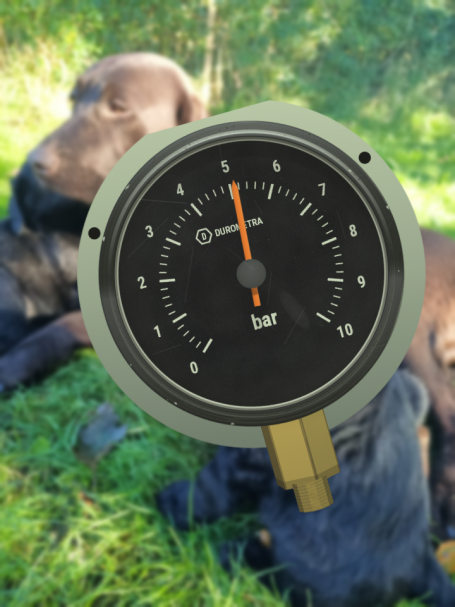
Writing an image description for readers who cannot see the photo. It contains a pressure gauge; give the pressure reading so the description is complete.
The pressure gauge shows 5.1 bar
